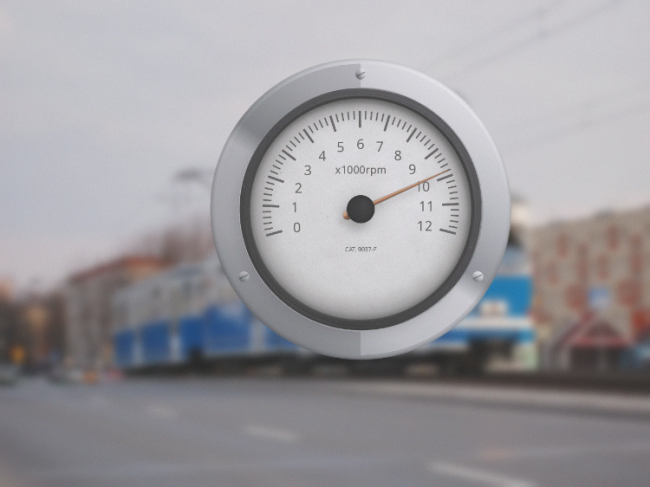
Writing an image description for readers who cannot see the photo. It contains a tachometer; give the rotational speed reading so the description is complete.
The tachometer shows 9800 rpm
